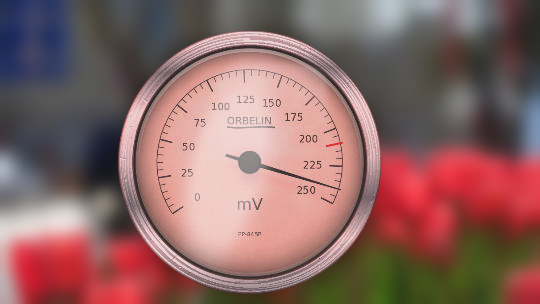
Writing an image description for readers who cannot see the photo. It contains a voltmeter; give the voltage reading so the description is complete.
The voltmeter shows 240 mV
